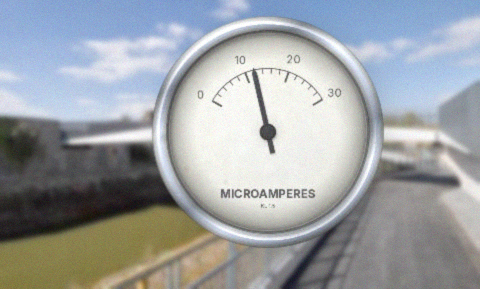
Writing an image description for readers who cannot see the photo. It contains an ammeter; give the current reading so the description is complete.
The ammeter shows 12 µA
